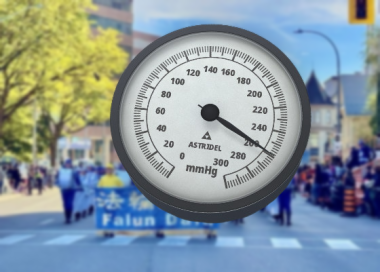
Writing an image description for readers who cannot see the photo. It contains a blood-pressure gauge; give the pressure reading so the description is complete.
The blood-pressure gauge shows 260 mmHg
